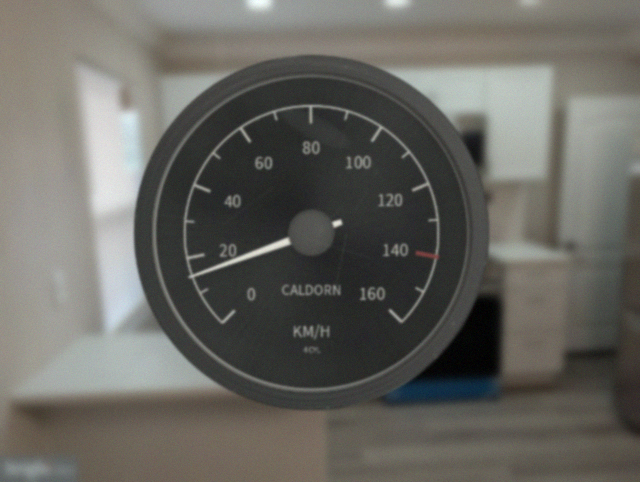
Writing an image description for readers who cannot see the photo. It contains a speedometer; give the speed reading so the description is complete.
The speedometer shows 15 km/h
